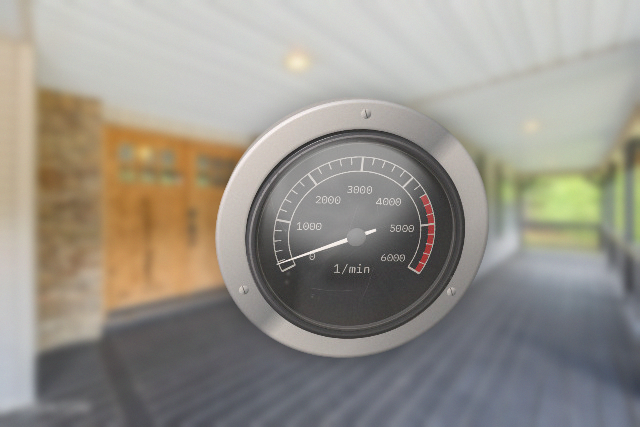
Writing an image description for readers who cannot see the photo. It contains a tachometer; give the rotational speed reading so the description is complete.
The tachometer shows 200 rpm
